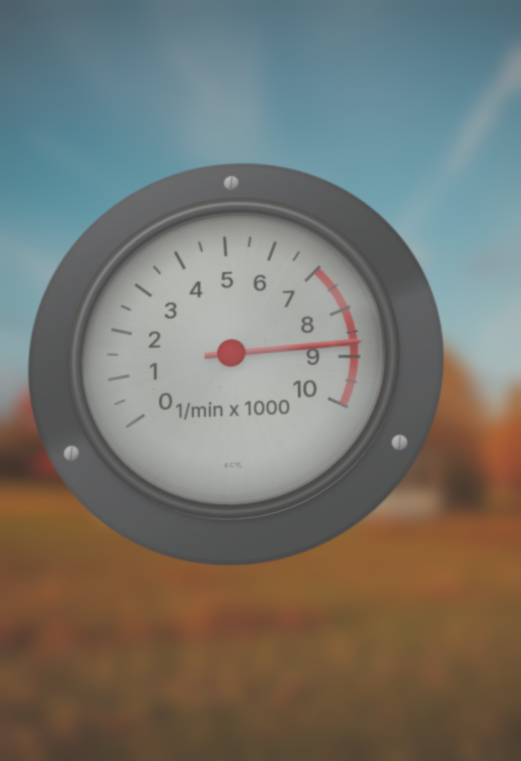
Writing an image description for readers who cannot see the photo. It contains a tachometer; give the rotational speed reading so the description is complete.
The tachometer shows 8750 rpm
